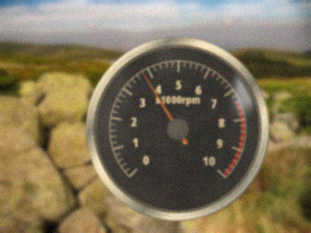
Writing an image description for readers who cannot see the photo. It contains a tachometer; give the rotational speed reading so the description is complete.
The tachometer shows 3800 rpm
